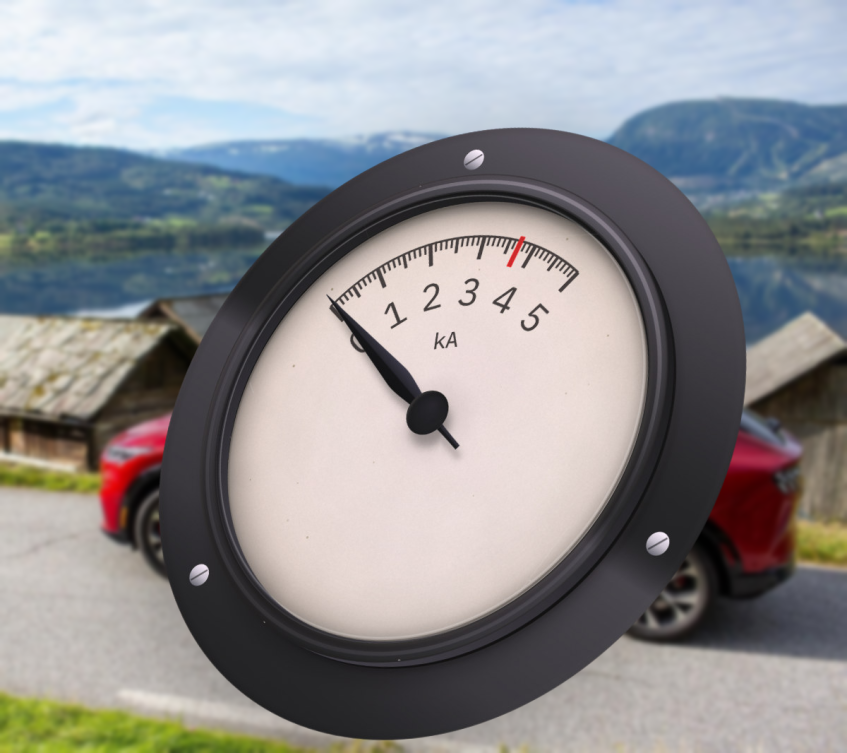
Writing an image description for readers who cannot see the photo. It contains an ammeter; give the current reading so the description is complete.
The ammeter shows 0.1 kA
